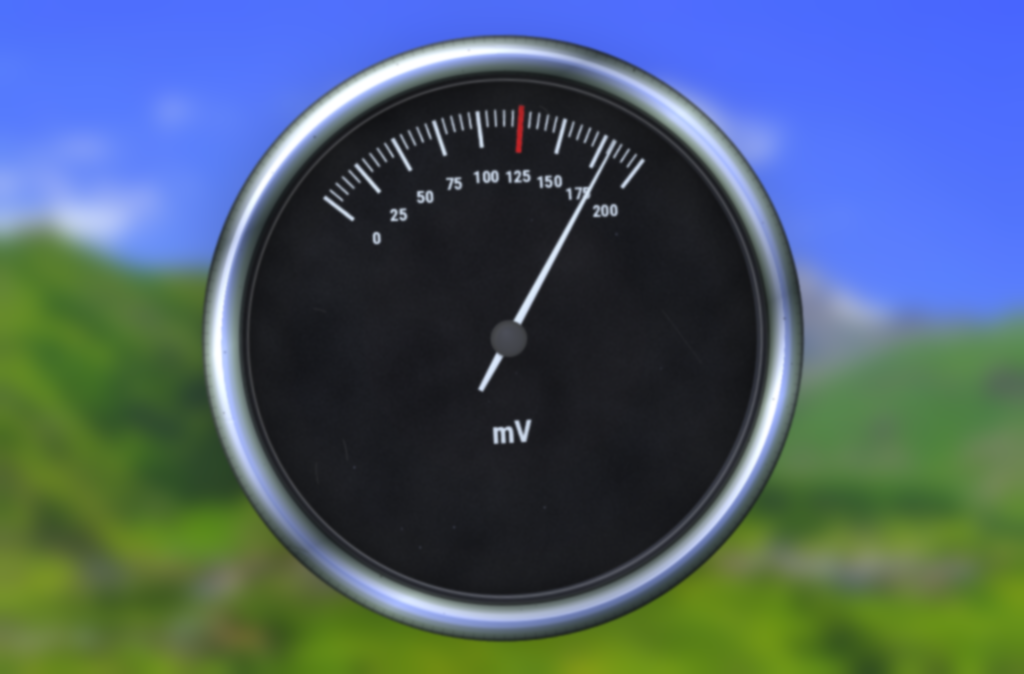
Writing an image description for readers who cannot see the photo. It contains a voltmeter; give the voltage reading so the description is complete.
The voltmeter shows 180 mV
